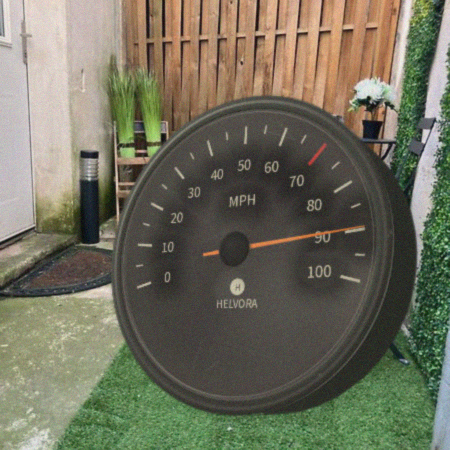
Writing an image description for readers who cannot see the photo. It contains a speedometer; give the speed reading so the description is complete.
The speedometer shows 90 mph
